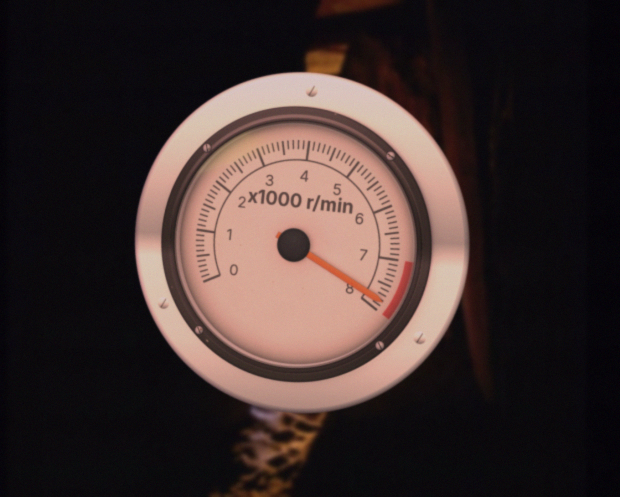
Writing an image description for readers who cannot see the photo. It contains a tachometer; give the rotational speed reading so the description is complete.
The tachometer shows 7800 rpm
